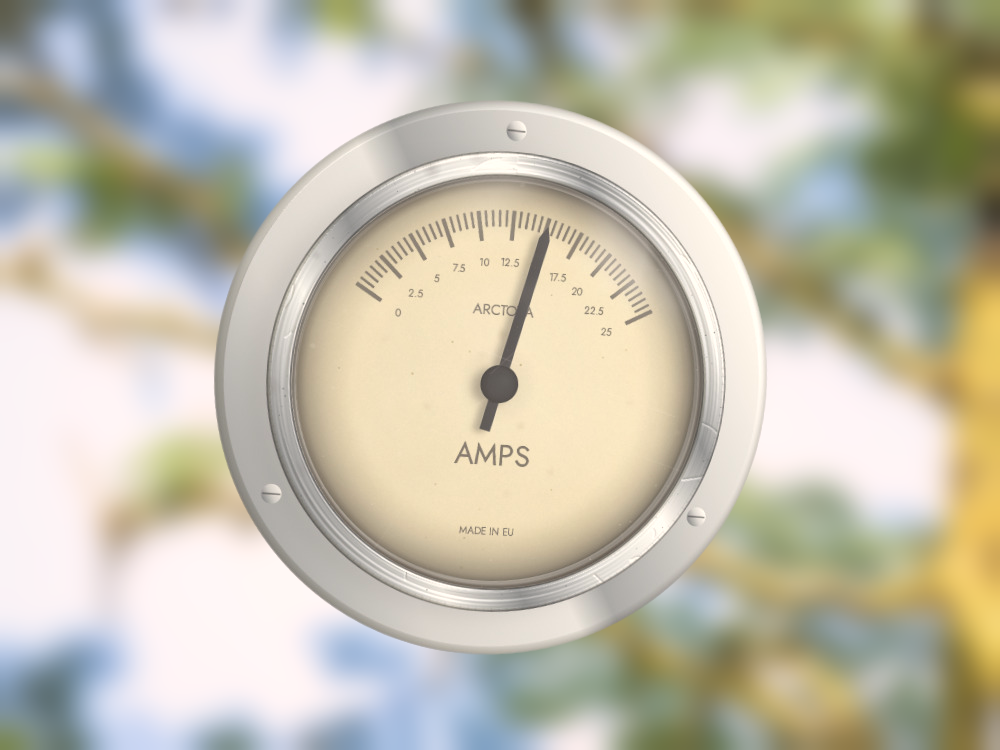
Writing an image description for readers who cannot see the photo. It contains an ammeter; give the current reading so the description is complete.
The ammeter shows 15 A
